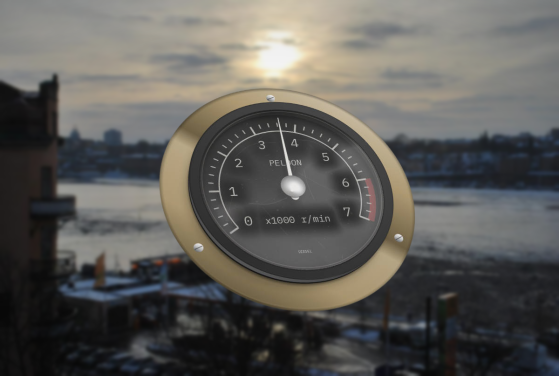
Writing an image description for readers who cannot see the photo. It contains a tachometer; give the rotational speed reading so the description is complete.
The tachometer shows 3600 rpm
